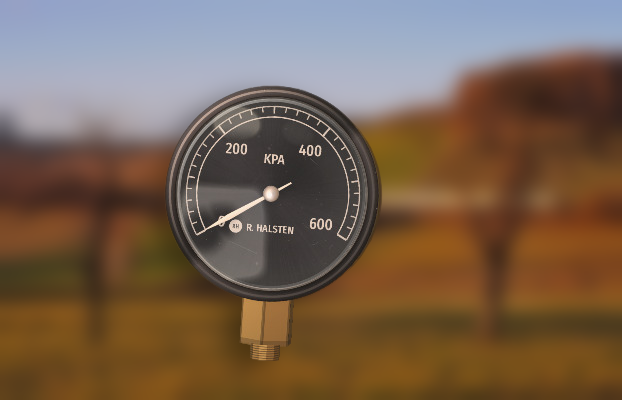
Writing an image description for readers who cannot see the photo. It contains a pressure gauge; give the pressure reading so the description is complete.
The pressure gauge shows 0 kPa
